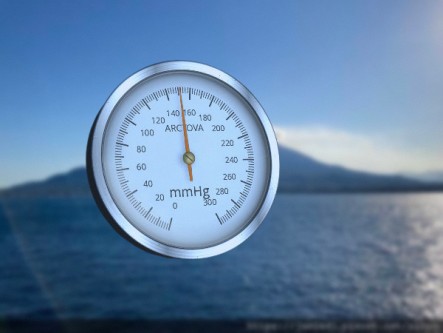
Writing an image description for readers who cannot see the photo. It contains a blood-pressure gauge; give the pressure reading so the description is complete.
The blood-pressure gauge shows 150 mmHg
